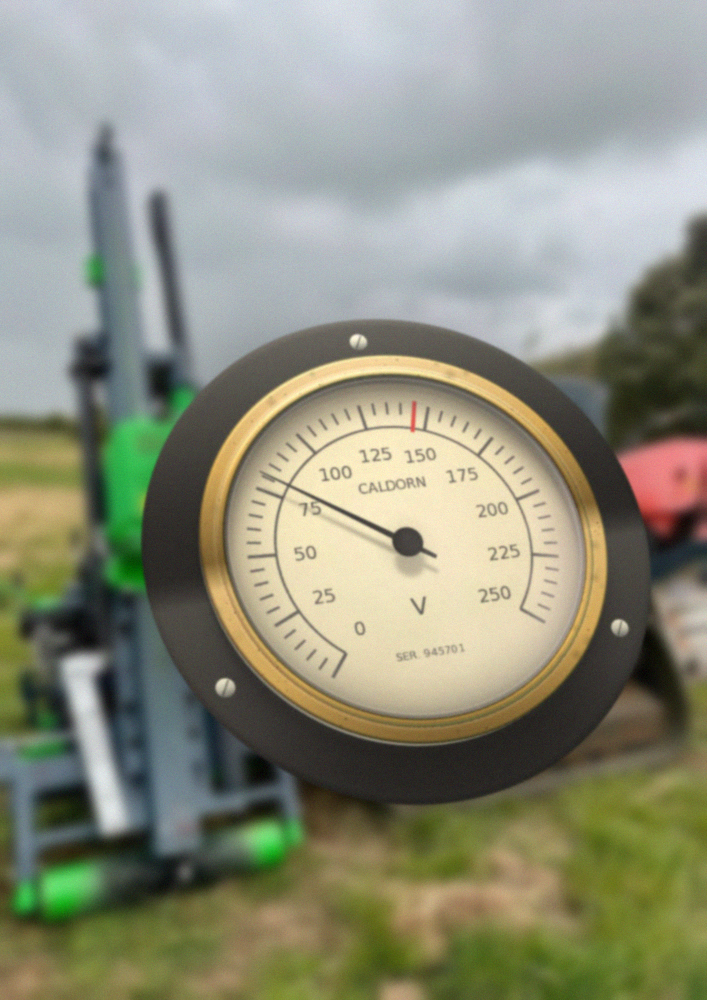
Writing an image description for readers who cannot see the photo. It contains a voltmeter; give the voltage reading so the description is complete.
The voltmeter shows 80 V
